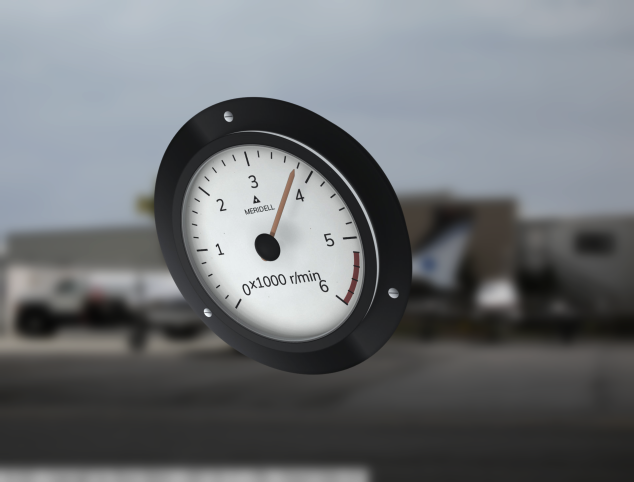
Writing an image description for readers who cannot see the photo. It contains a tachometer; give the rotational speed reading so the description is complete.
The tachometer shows 3800 rpm
